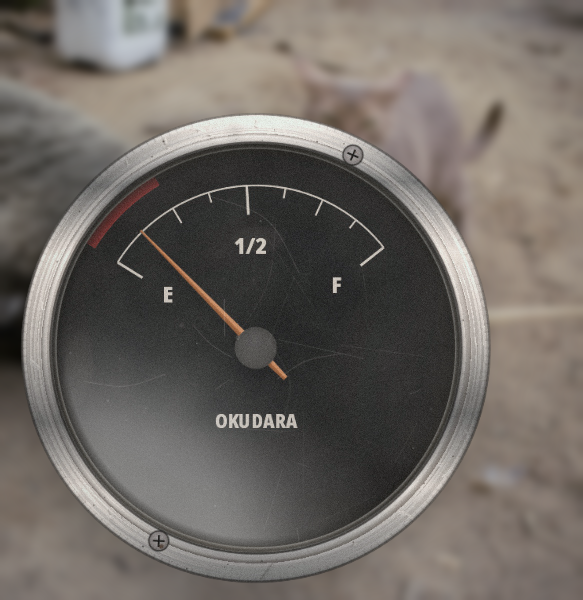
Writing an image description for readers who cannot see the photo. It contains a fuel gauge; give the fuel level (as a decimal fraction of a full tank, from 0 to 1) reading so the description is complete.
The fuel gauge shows 0.125
